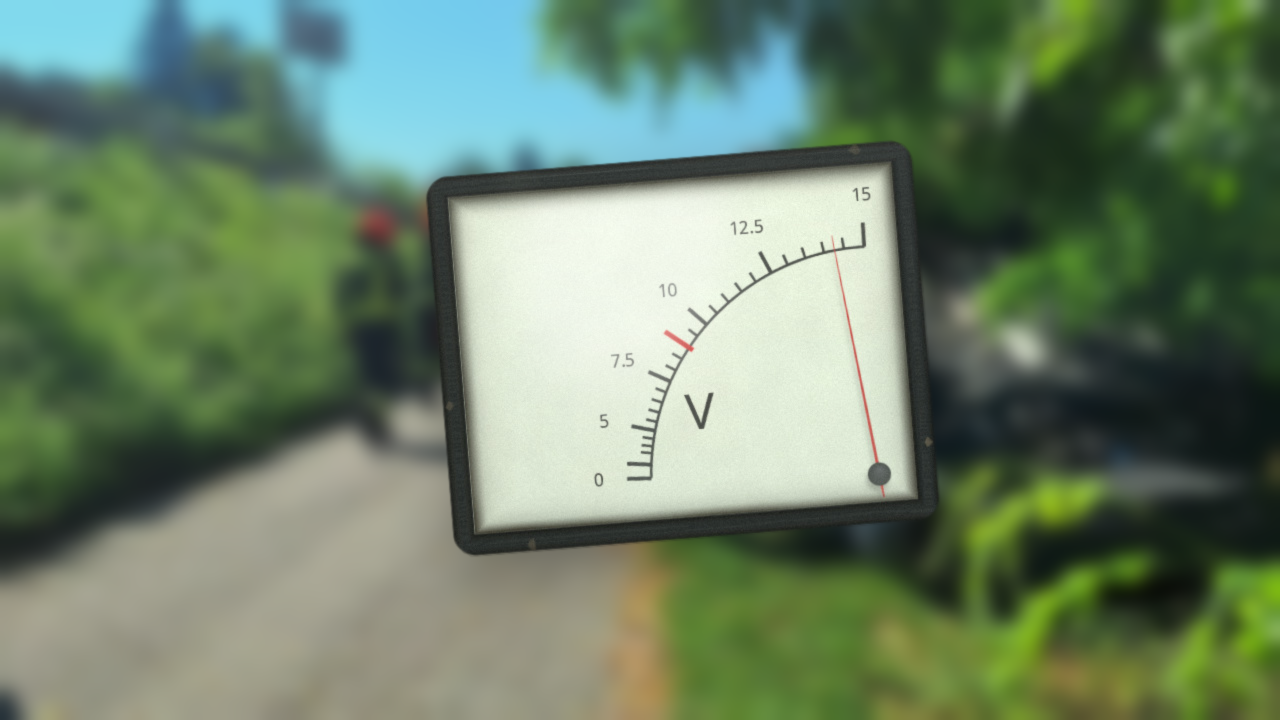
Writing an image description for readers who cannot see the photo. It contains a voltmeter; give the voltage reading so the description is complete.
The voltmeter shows 14.25 V
